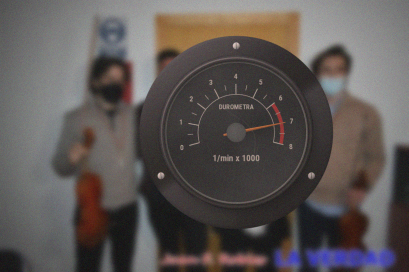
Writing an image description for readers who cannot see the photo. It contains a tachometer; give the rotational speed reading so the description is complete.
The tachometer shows 7000 rpm
